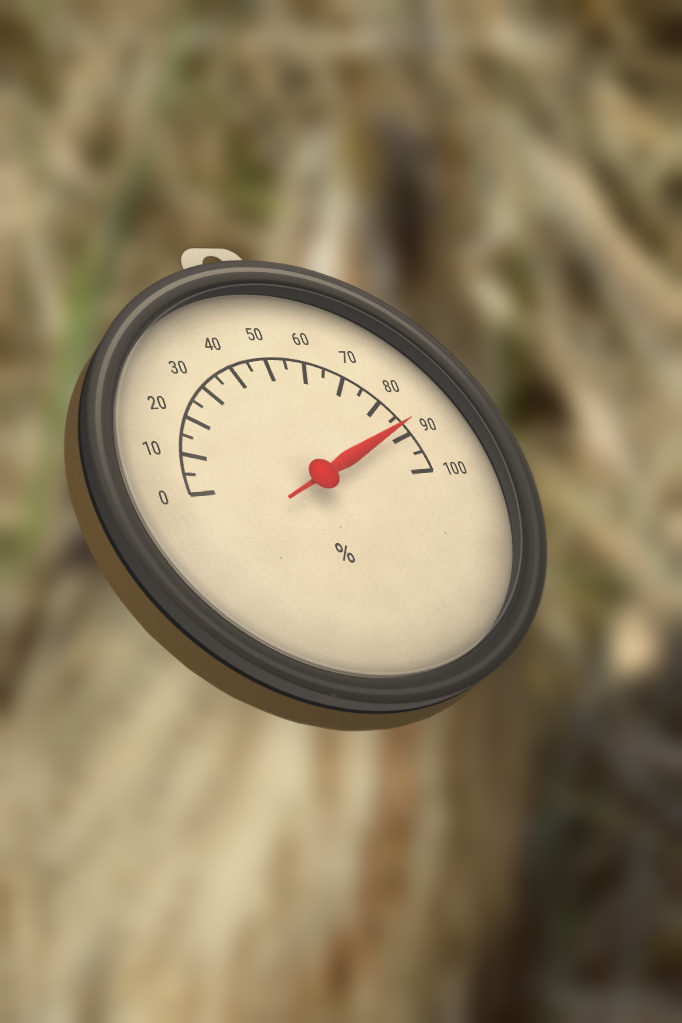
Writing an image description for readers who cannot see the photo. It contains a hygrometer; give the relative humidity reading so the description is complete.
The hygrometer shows 87.5 %
